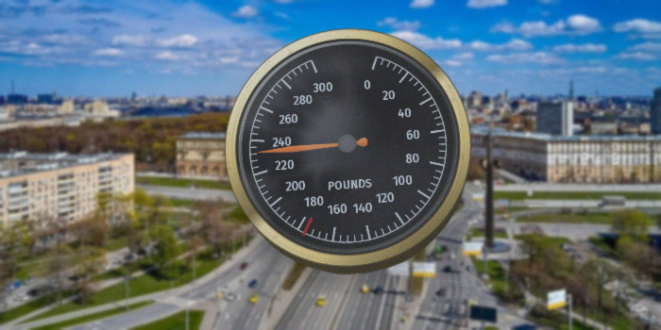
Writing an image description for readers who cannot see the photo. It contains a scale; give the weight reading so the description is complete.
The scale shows 232 lb
